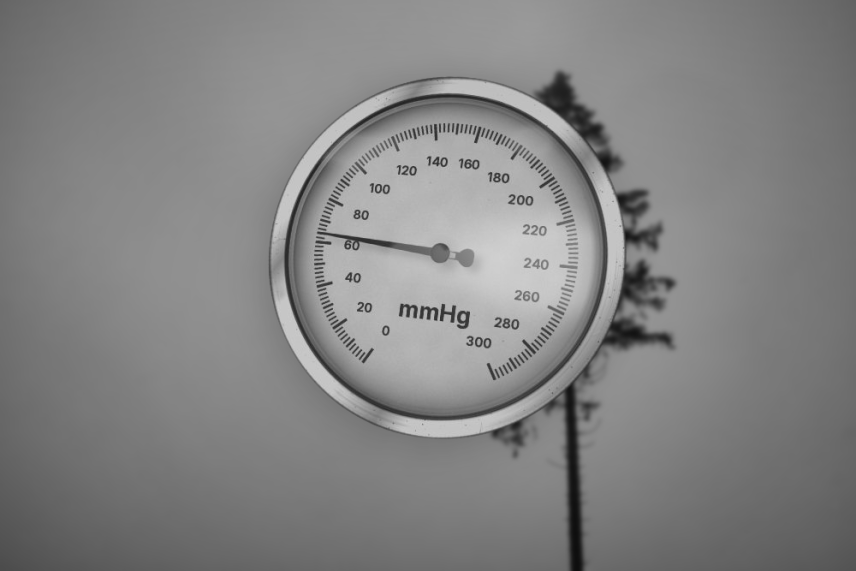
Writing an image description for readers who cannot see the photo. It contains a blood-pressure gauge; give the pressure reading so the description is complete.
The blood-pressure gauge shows 64 mmHg
